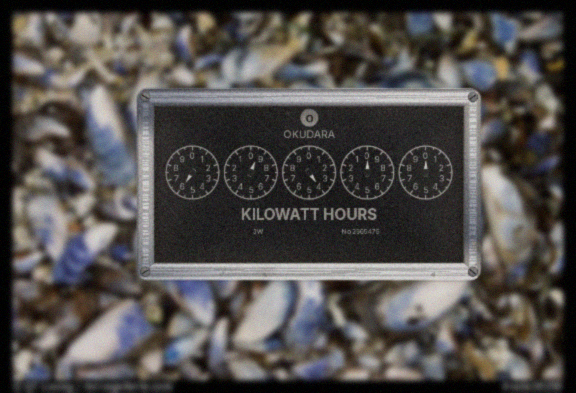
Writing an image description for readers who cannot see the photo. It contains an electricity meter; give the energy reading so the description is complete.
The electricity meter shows 59400 kWh
